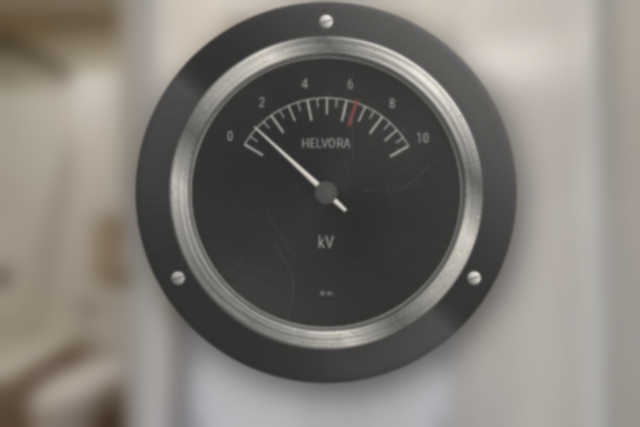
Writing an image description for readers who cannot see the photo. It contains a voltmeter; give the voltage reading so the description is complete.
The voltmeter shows 1 kV
